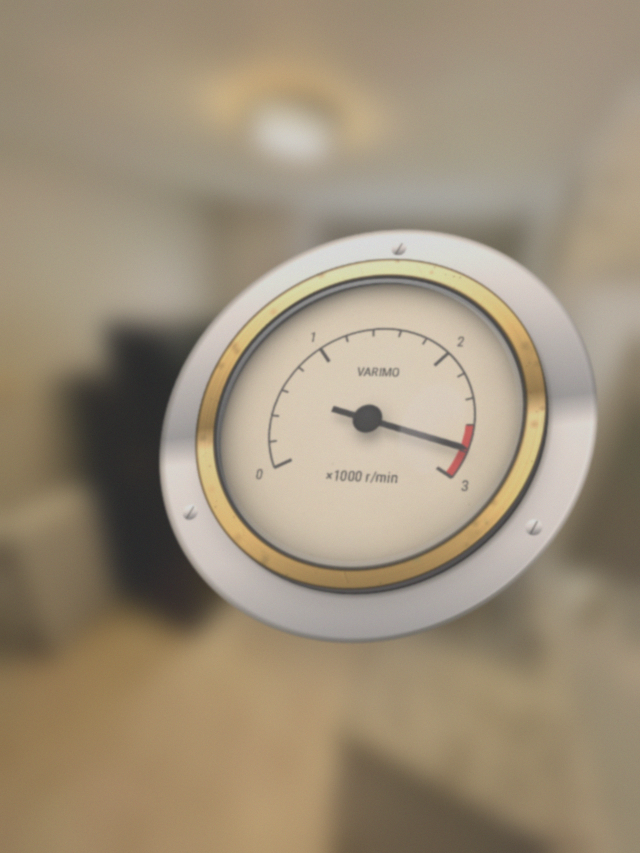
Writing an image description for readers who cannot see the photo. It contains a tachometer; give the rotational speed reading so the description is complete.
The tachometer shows 2800 rpm
